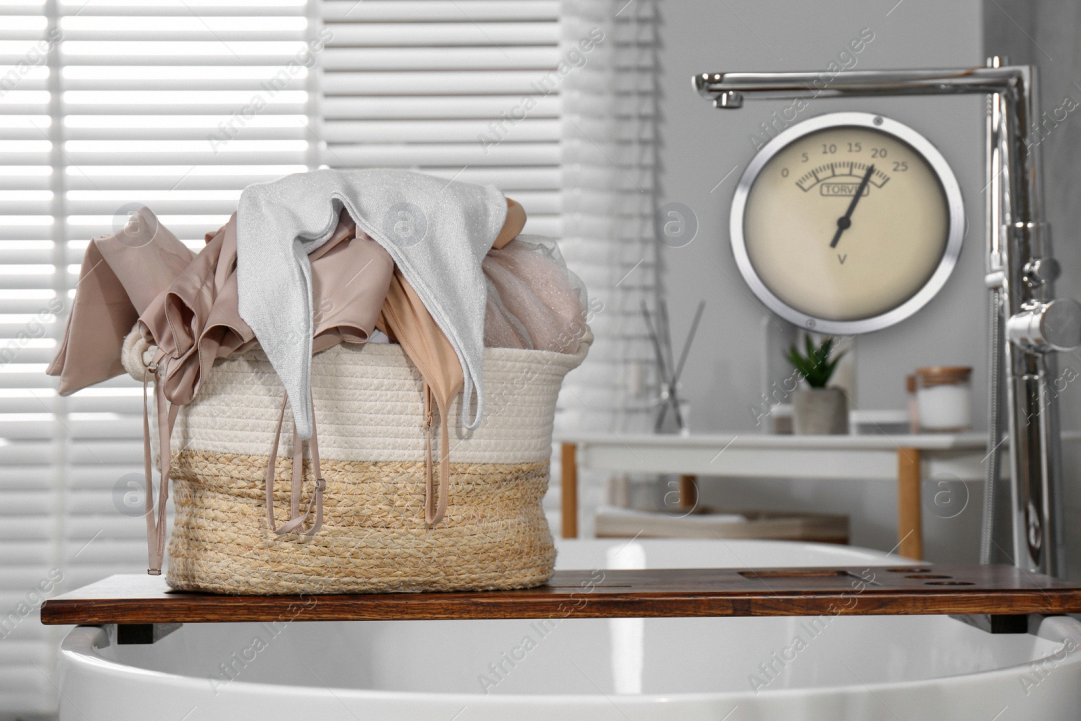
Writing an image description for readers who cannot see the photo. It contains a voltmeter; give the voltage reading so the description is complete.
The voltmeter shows 20 V
